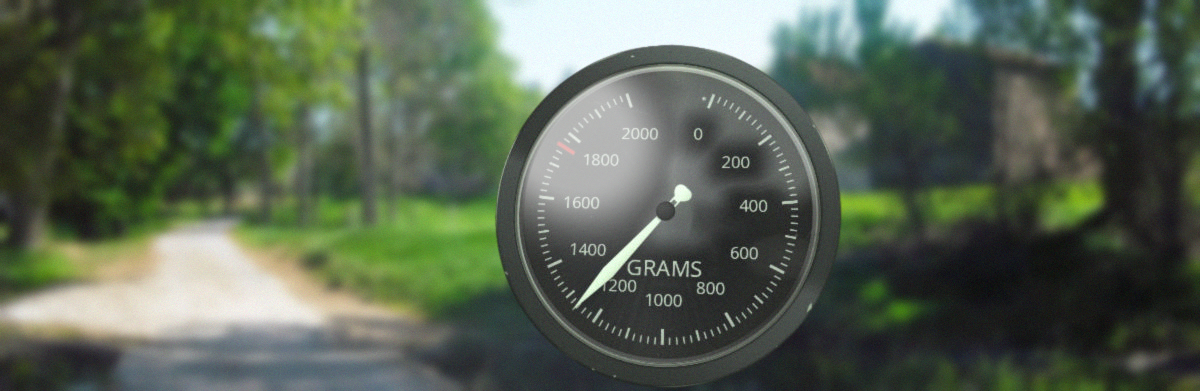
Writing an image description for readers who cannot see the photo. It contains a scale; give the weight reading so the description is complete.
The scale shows 1260 g
